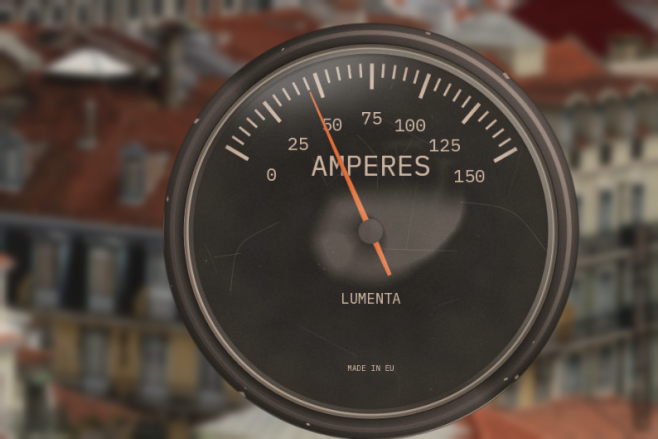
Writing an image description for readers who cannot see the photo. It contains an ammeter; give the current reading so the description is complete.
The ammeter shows 45 A
